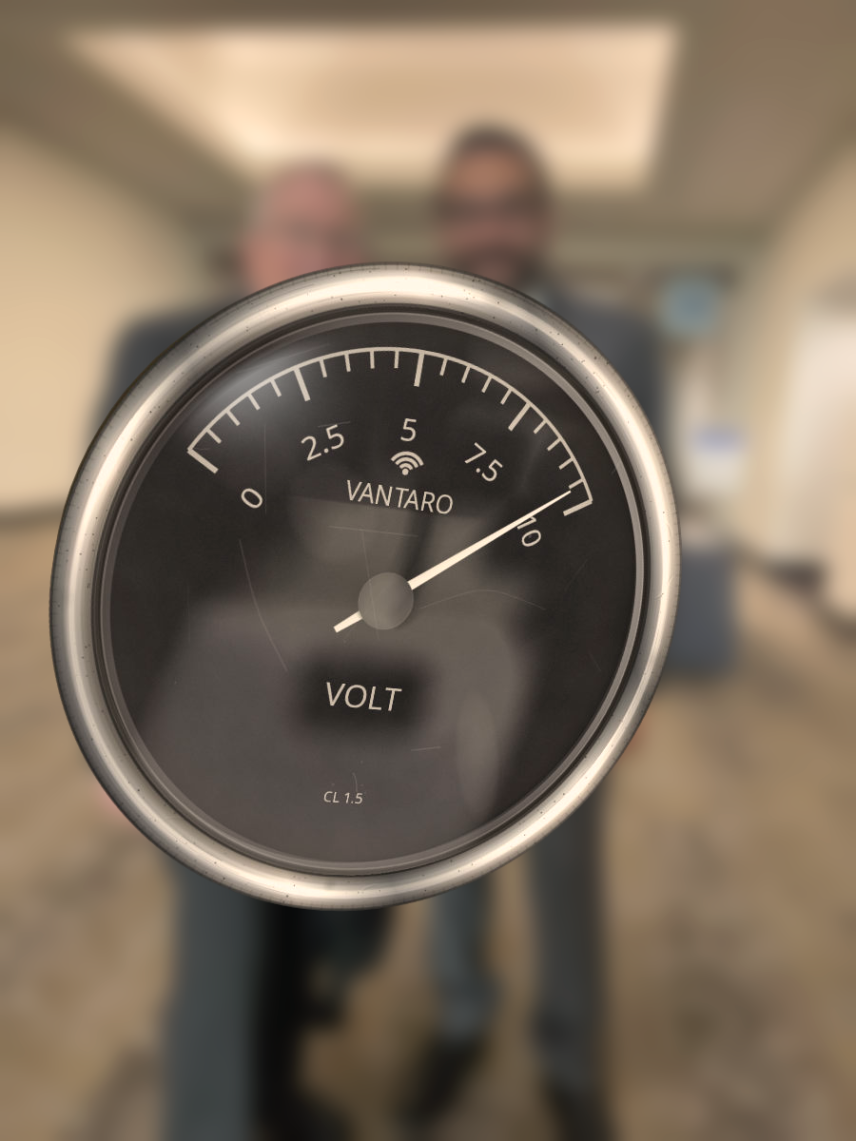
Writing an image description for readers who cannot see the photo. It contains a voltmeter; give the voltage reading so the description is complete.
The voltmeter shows 9.5 V
